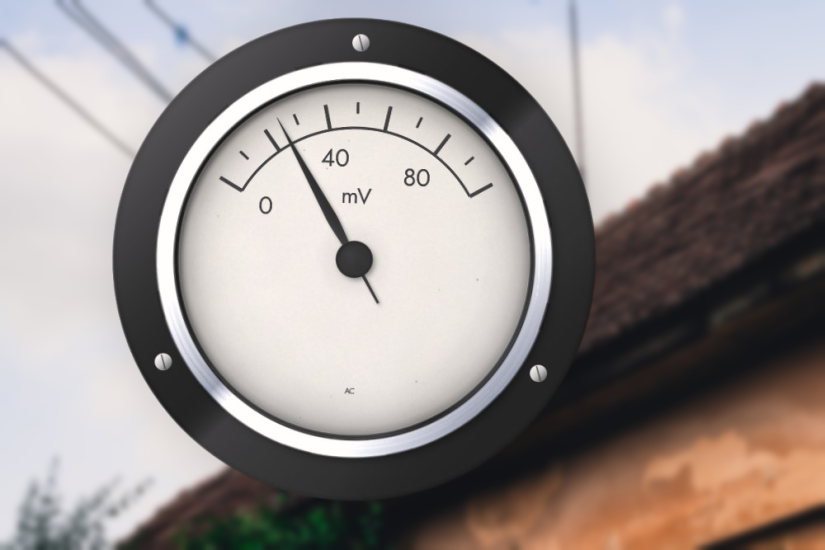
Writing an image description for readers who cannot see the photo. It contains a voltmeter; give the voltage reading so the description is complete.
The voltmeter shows 25 mV
